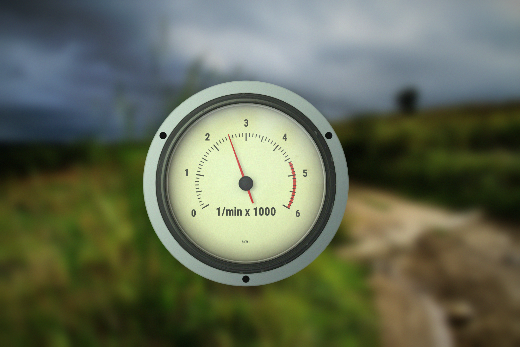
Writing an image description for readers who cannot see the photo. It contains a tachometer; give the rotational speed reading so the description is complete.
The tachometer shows 2500 rpm
